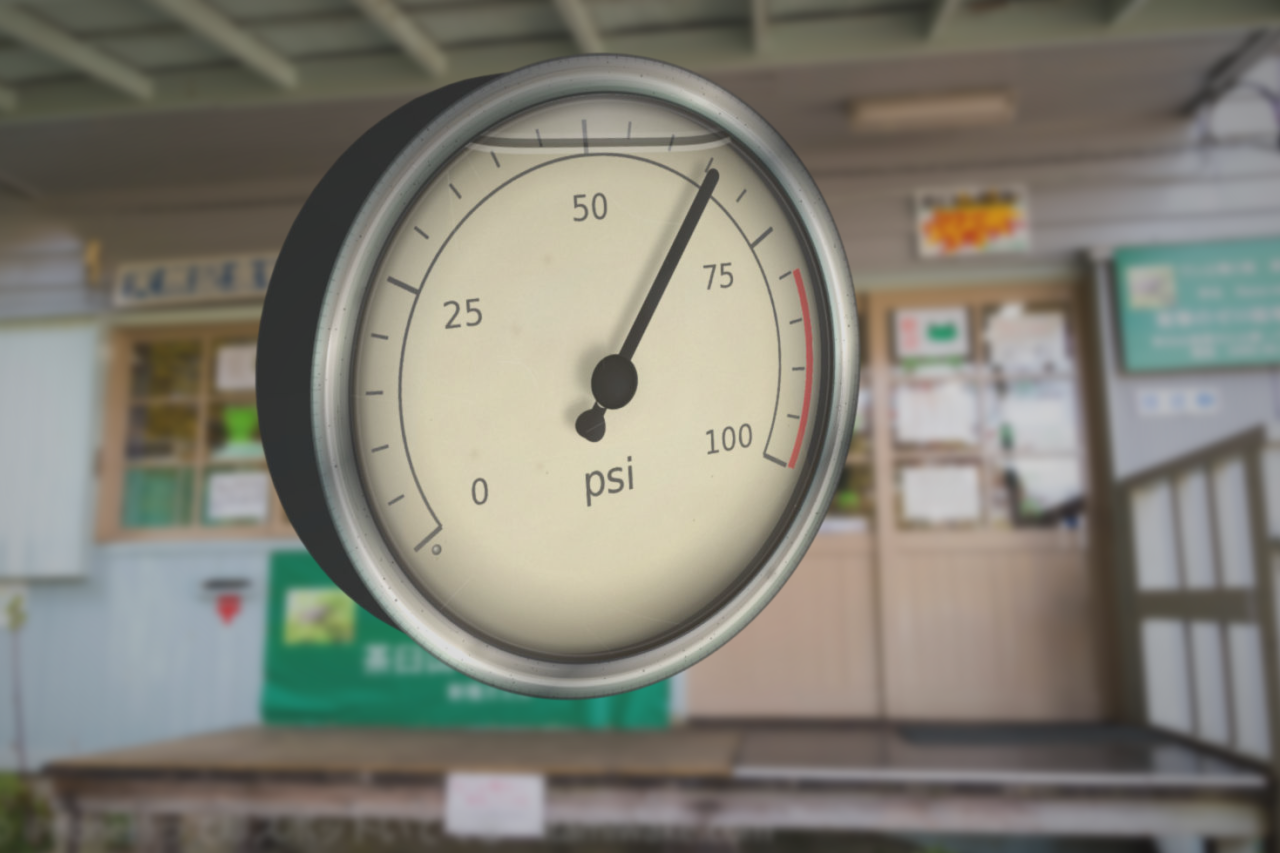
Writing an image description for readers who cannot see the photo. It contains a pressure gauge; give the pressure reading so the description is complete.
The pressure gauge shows 65 psi
